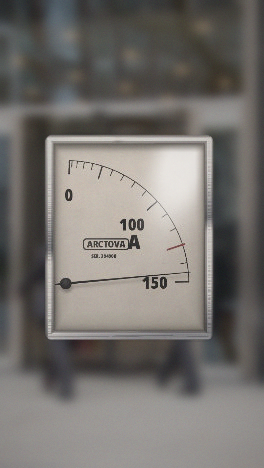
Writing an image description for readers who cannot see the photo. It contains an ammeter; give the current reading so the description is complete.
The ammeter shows 145 A
